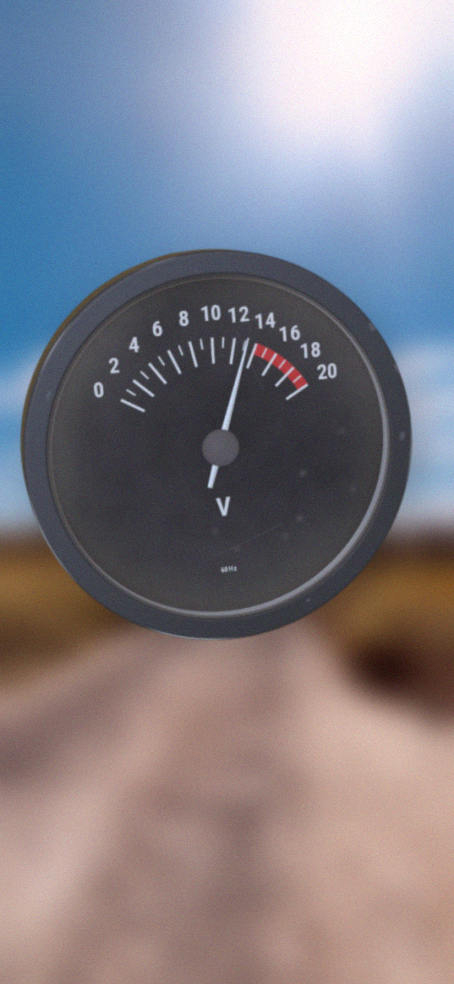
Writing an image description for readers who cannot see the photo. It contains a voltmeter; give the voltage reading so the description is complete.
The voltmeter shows 13 V
